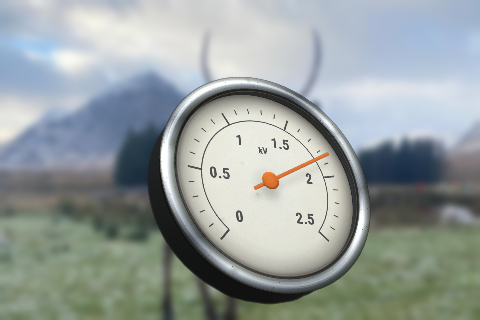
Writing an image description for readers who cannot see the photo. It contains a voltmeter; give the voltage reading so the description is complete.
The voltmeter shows 1.85 kV
